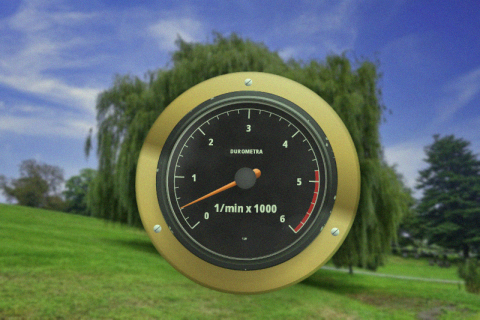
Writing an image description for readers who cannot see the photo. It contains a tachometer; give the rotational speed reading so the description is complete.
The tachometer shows 400 rpm
